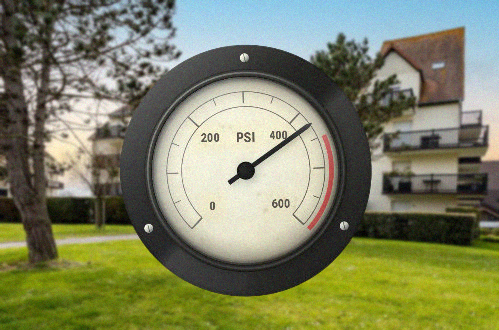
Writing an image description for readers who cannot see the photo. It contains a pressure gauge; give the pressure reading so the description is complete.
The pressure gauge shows 425 psi
